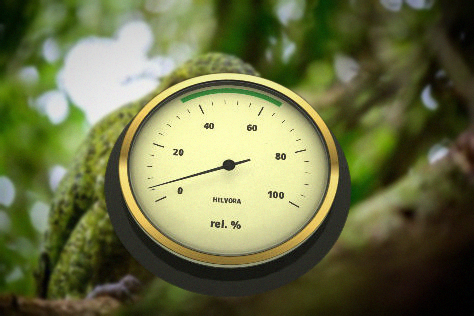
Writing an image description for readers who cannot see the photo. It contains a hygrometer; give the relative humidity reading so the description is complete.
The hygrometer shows 4 %
